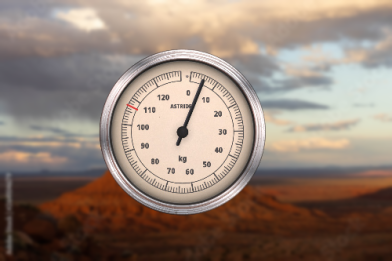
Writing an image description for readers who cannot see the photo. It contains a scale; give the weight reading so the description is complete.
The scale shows 5 kg
